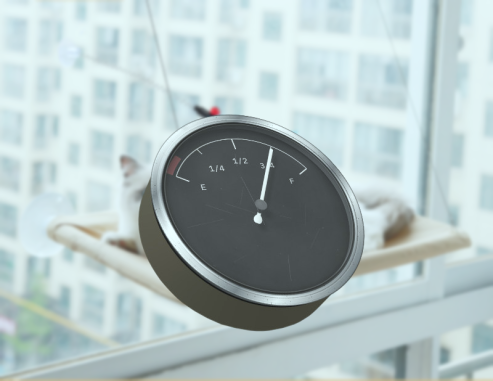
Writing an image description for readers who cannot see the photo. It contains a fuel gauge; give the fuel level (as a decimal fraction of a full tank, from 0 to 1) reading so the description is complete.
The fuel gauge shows 0.75
